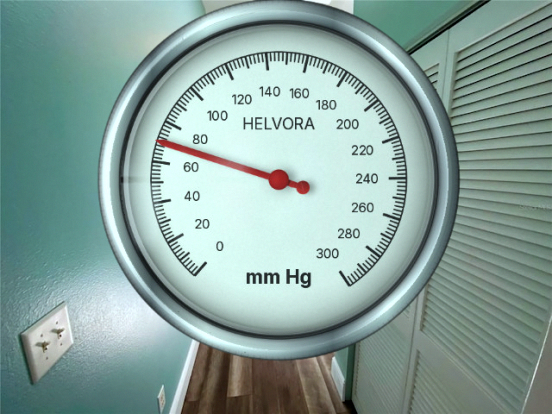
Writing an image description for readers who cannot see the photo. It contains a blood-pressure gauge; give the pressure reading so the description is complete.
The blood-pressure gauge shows 70 mmHg
